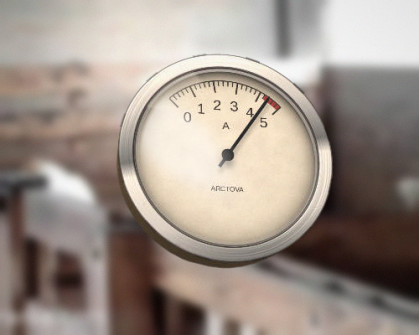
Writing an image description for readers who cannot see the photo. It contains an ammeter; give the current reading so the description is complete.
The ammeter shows 4.4 A
